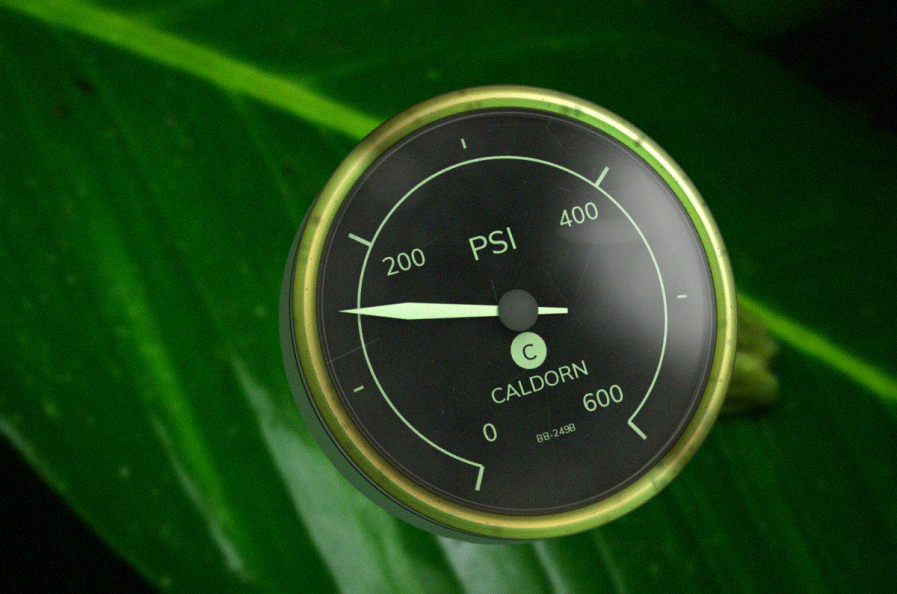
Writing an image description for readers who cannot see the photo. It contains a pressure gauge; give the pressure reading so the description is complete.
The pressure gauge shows 150 psi
